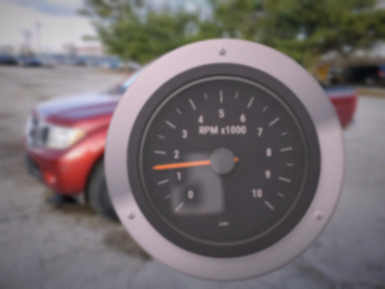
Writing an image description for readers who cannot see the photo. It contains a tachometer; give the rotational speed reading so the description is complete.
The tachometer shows 1500 rpm
